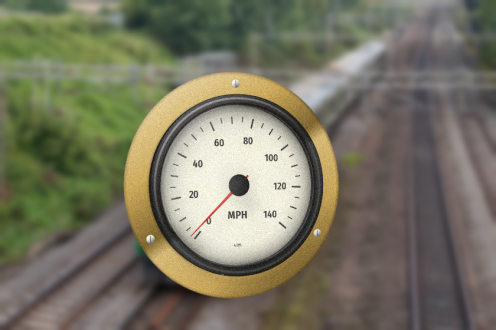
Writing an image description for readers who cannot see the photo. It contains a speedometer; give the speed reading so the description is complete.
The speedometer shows 2.5 mph
